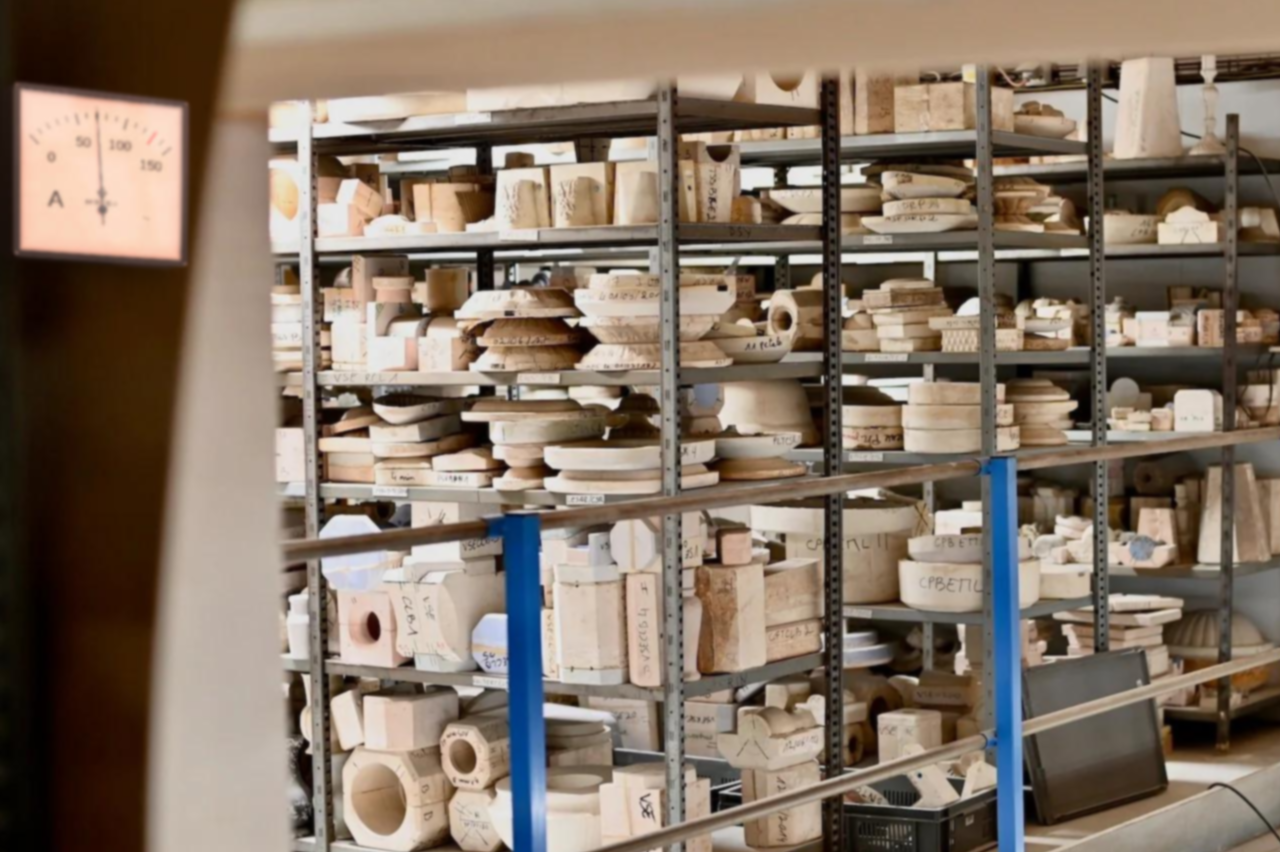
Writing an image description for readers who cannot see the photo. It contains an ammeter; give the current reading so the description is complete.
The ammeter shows 70 A
